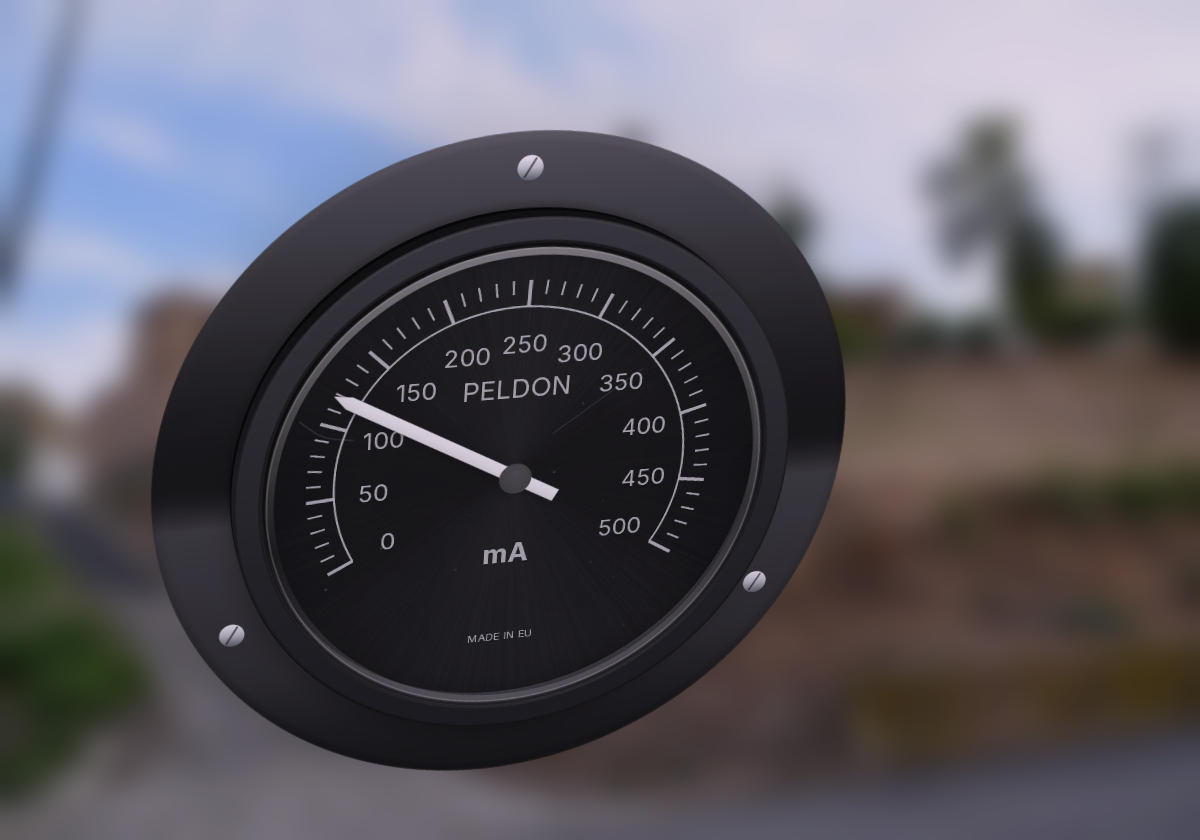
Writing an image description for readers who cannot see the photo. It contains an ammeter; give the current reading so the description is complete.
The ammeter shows 120 mA
